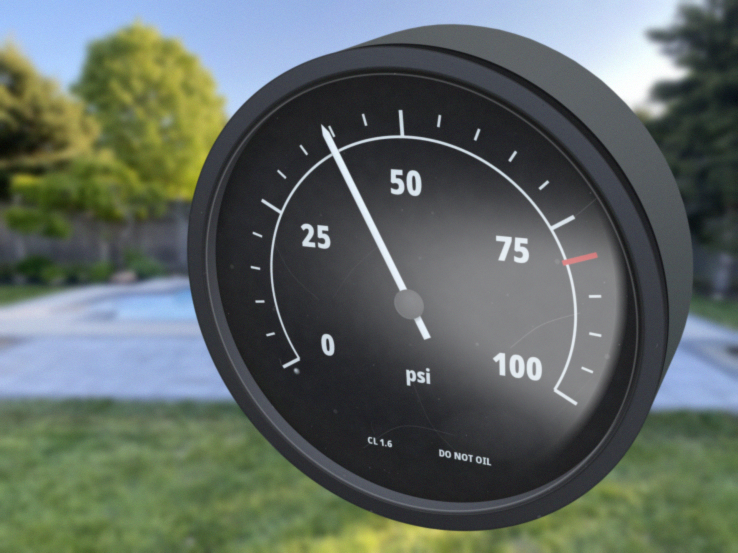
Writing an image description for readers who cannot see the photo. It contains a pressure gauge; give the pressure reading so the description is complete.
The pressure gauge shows 40 psi
